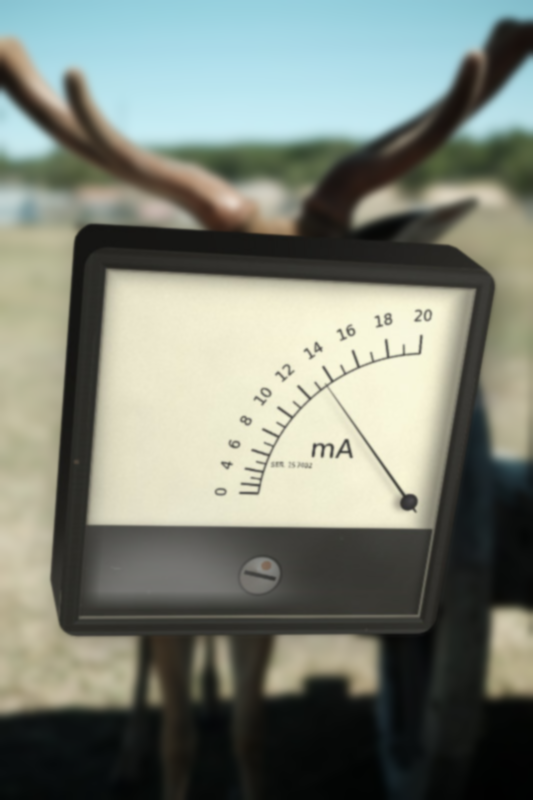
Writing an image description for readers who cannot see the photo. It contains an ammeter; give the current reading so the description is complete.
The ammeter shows 13.5 mA
